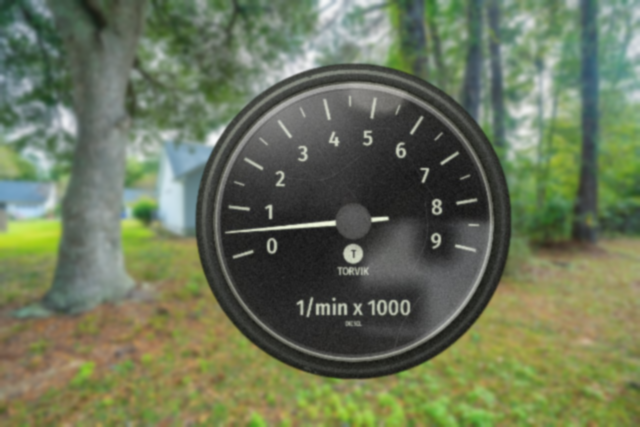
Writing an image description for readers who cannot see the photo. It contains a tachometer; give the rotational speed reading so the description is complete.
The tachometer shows 500 rpm
